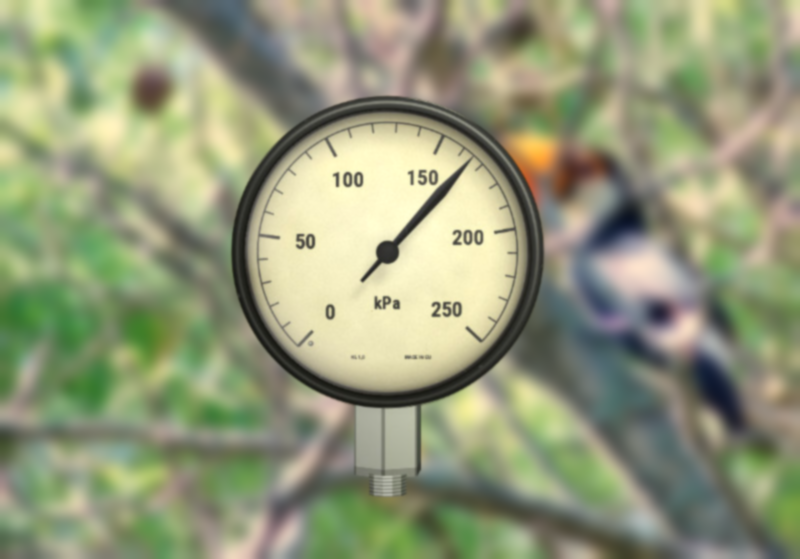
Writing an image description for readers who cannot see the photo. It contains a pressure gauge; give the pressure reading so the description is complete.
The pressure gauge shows 165 kPa
